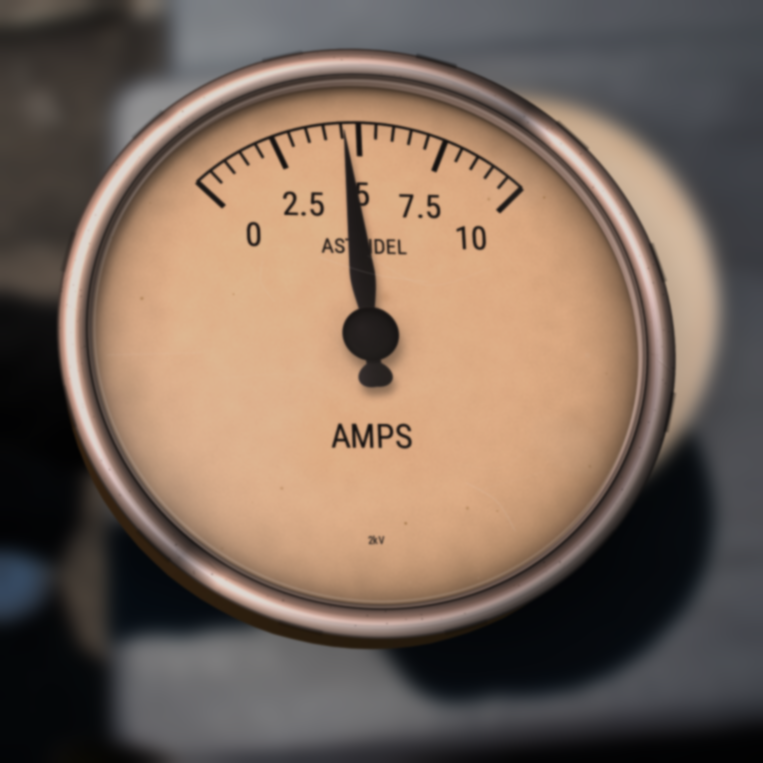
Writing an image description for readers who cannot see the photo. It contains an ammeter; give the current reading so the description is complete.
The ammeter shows 4.5 A
